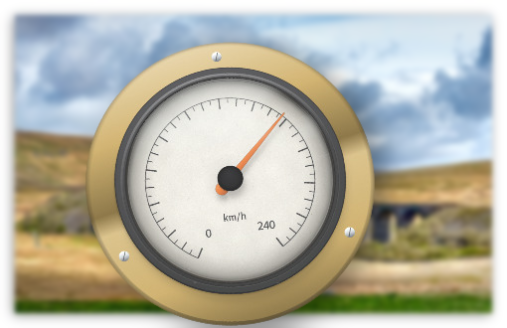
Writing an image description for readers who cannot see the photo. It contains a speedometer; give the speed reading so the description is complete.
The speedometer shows 157.5 km/h
